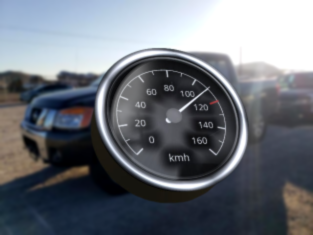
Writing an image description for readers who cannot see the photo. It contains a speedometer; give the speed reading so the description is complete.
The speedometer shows 110 km/h
